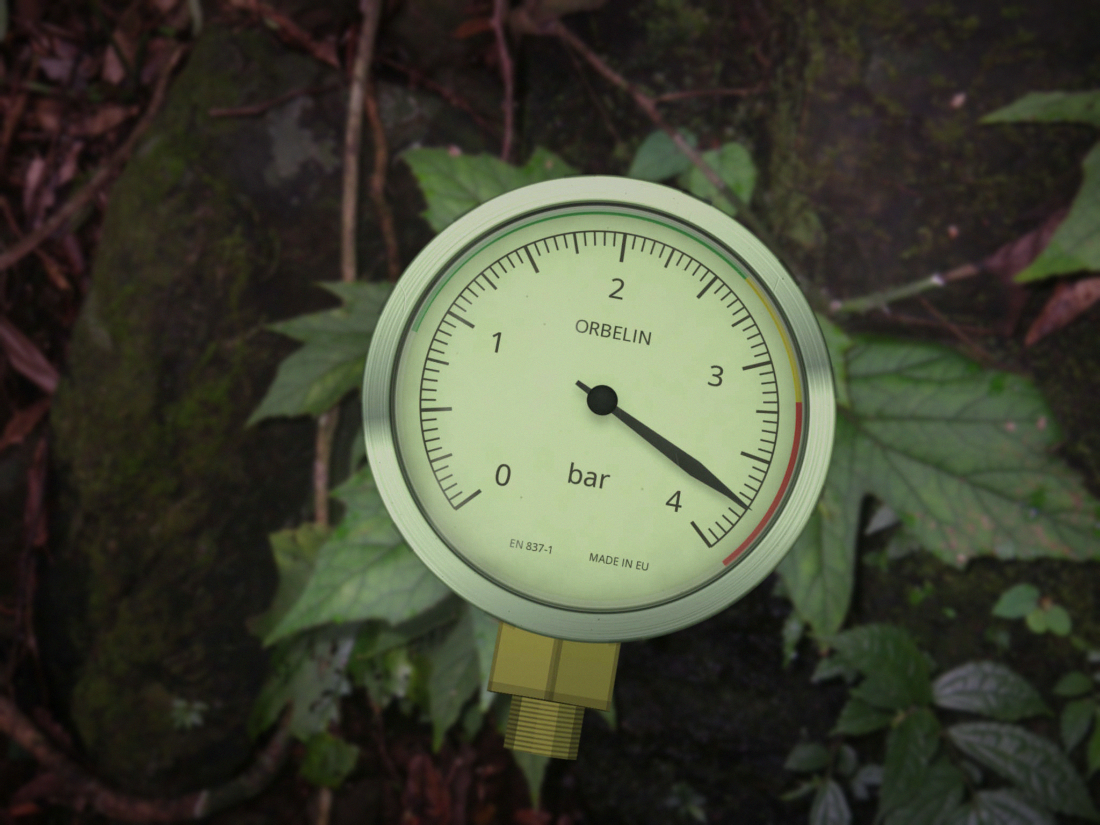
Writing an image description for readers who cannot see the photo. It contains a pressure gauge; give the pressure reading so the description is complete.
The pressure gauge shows 3.75 bar
